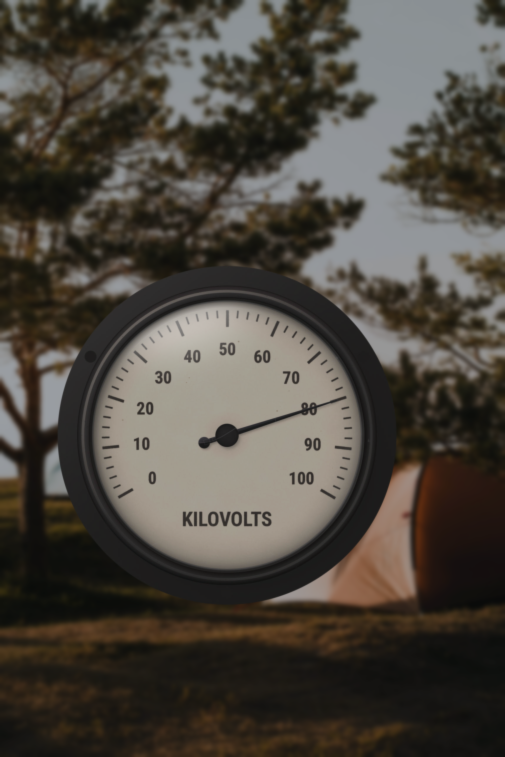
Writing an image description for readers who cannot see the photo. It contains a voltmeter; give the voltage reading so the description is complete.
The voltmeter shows 80 kV
